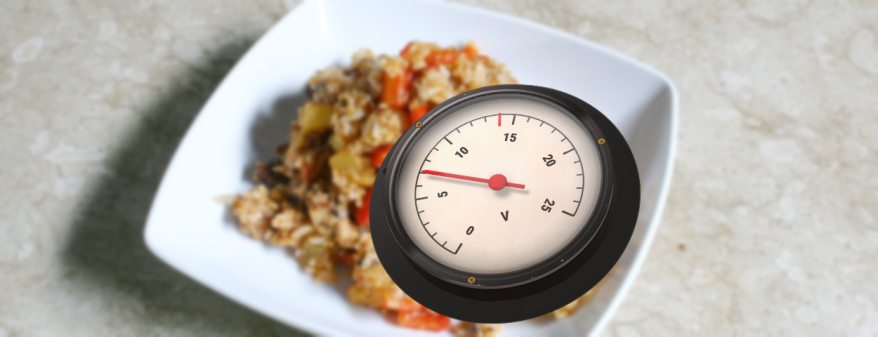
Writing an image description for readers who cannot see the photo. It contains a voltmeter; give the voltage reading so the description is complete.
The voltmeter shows 7 V
